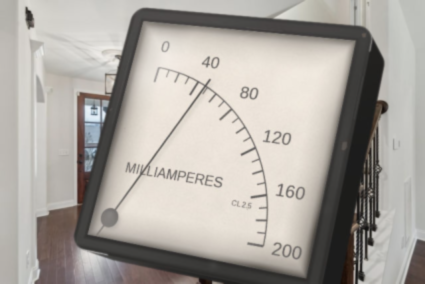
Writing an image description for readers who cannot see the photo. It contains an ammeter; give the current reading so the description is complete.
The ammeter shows 50 mA
